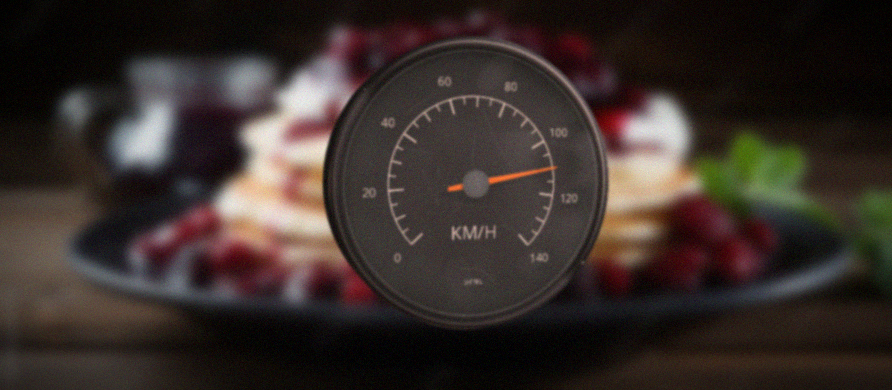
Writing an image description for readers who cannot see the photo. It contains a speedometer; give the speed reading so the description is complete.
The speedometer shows 110 km/h
